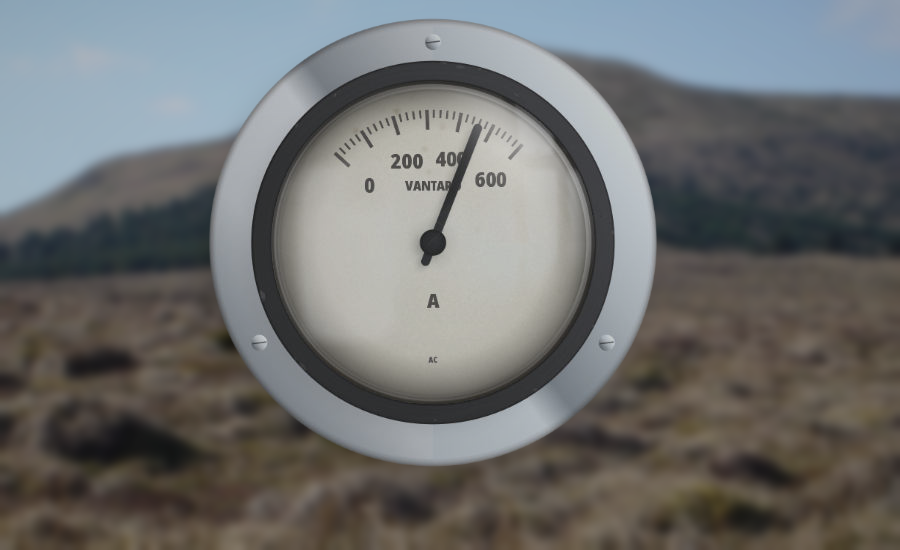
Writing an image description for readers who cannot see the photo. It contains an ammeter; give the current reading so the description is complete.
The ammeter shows 460 A
